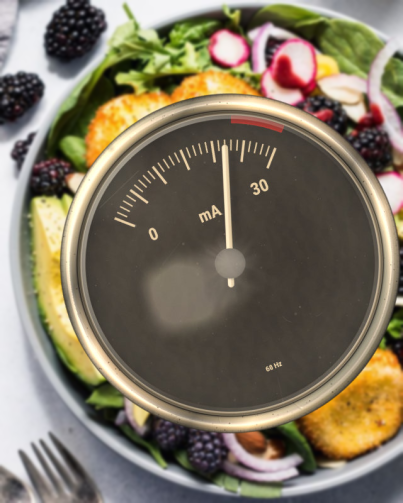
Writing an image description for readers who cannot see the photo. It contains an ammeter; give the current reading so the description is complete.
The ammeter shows 22 mA
